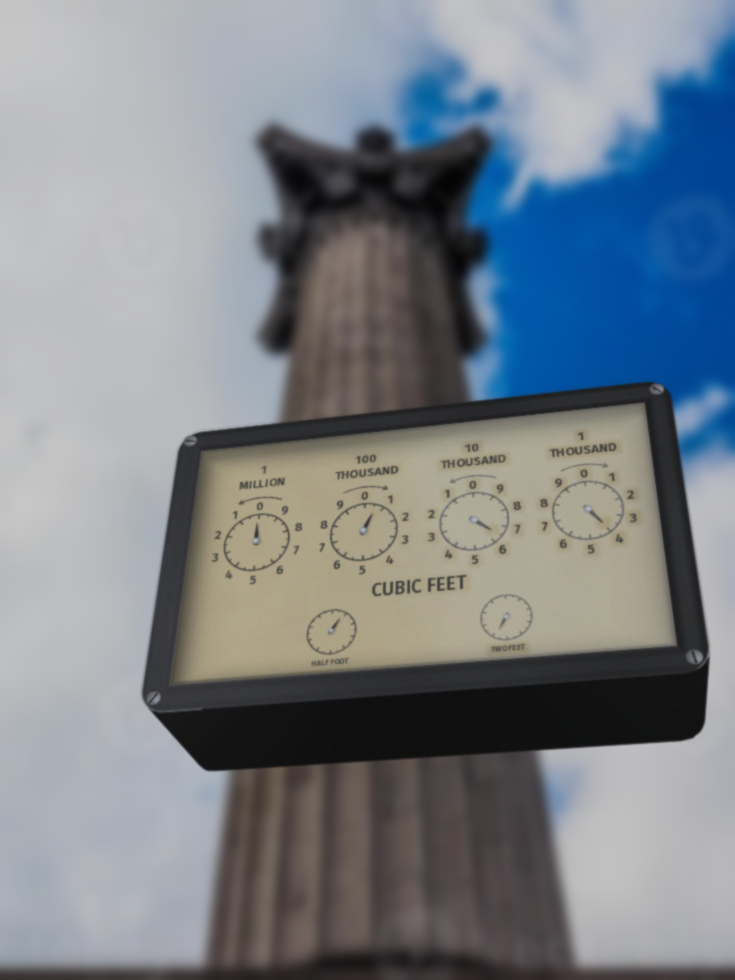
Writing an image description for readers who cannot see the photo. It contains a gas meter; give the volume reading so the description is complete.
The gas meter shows 6400 ft³
